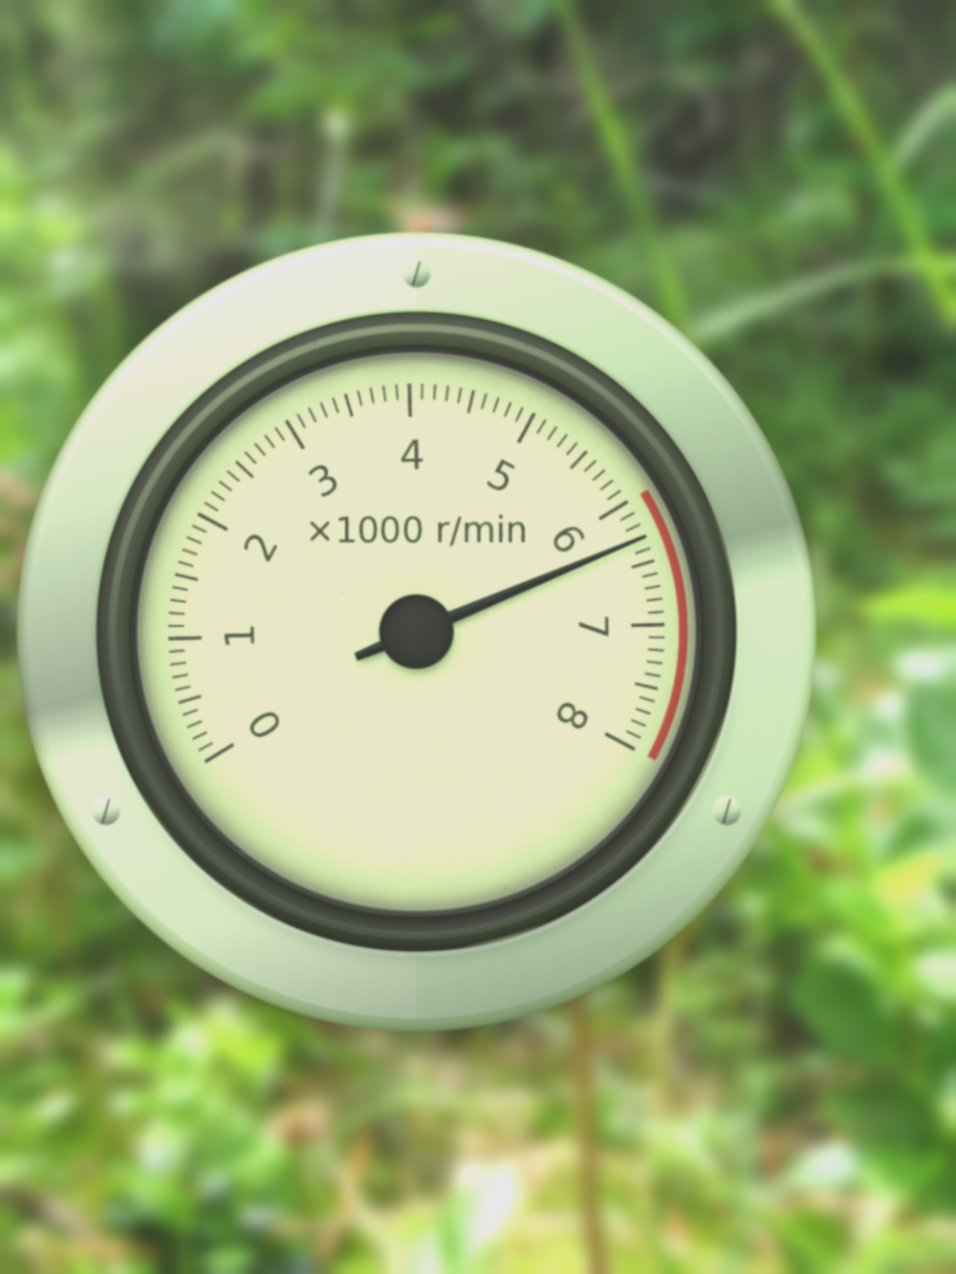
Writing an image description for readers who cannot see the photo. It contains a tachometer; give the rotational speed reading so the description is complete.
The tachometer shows 6300 rpm
